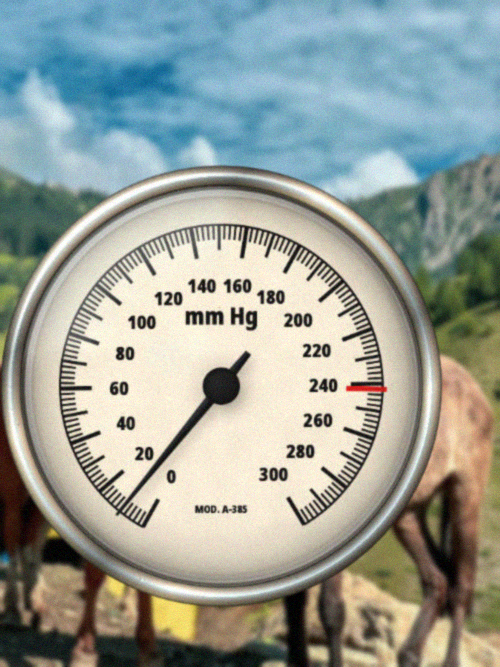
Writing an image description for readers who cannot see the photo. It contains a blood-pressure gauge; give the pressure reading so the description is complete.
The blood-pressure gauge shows 10 mmHg
